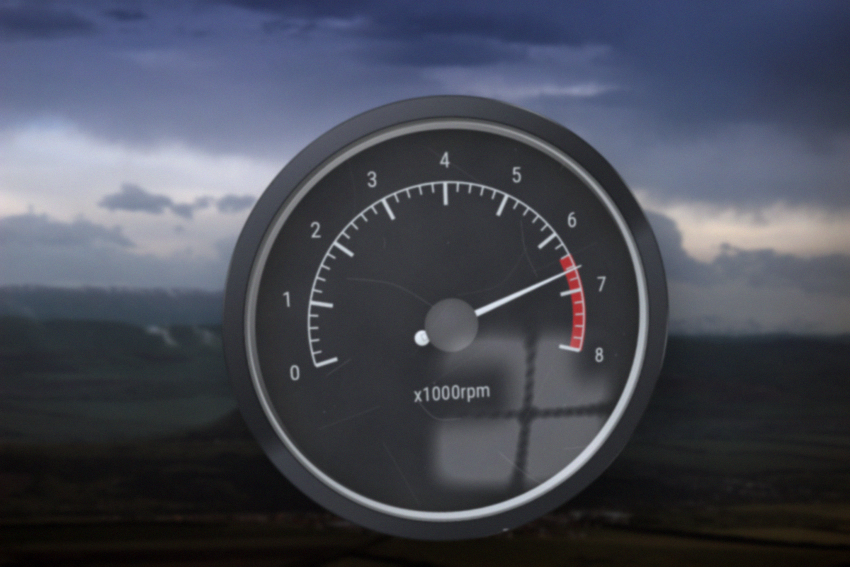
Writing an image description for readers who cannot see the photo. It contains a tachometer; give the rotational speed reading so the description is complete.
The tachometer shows 6600 rpm
